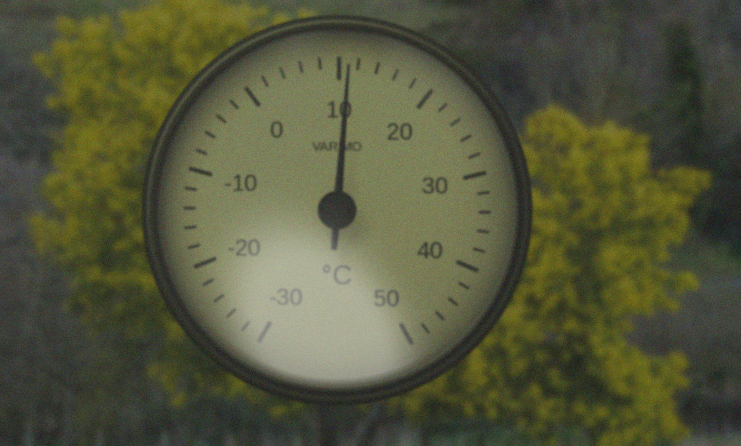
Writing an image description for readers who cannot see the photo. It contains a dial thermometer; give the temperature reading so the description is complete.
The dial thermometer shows 11 °C
